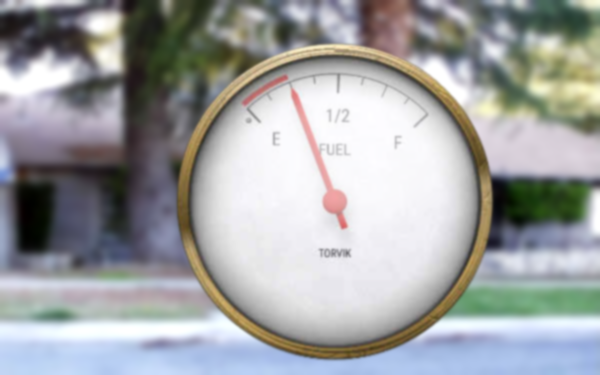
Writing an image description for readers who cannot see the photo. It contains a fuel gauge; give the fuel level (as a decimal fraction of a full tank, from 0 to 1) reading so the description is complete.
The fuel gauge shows 0.25
